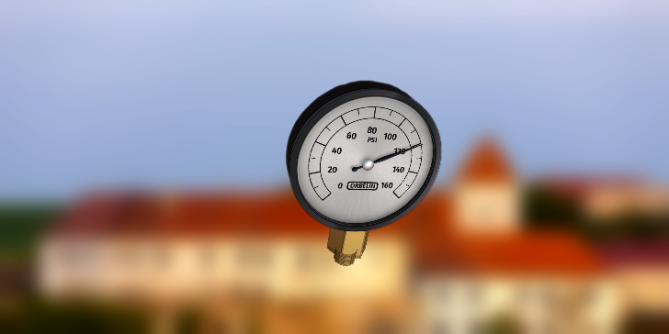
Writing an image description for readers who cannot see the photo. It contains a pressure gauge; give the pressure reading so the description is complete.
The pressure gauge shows 120 psi
